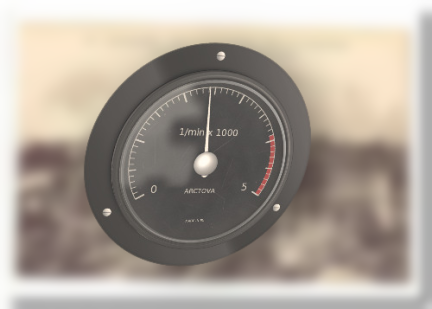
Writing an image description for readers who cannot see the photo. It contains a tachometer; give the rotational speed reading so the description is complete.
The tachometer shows 2400 rpm
